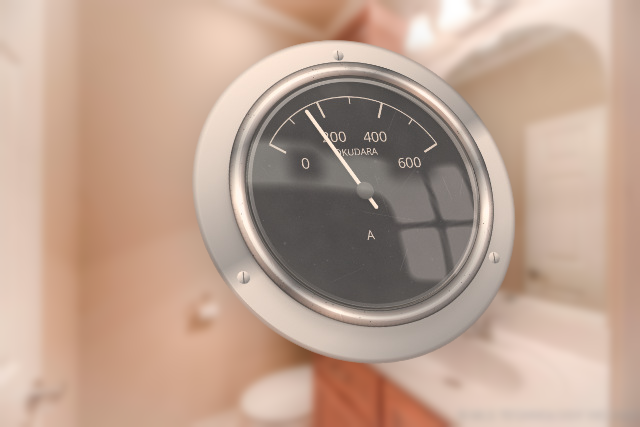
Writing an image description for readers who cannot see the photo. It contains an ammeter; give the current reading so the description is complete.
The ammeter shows 150 A
